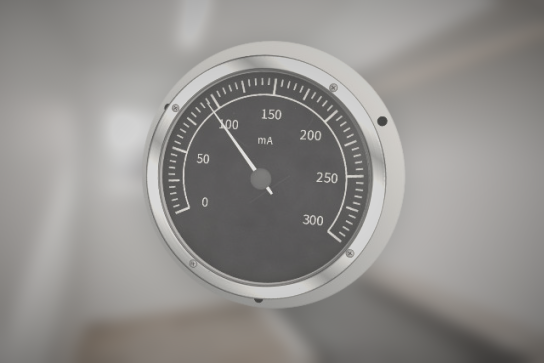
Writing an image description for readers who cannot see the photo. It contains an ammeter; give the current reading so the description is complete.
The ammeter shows 95 mA
